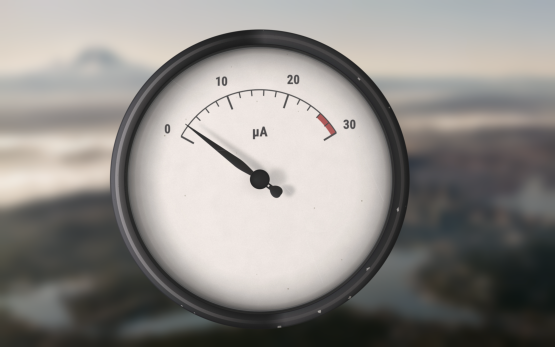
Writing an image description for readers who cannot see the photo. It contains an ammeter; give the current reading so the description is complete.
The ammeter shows 2 µA
